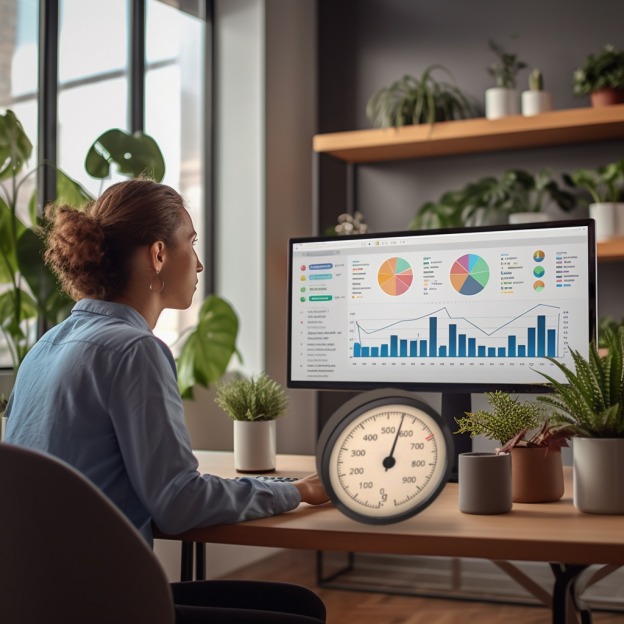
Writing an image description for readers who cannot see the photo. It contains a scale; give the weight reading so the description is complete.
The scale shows 550 g
